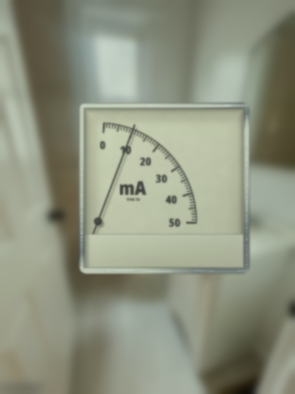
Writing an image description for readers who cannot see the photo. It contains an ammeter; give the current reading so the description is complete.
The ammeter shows 10 mA
